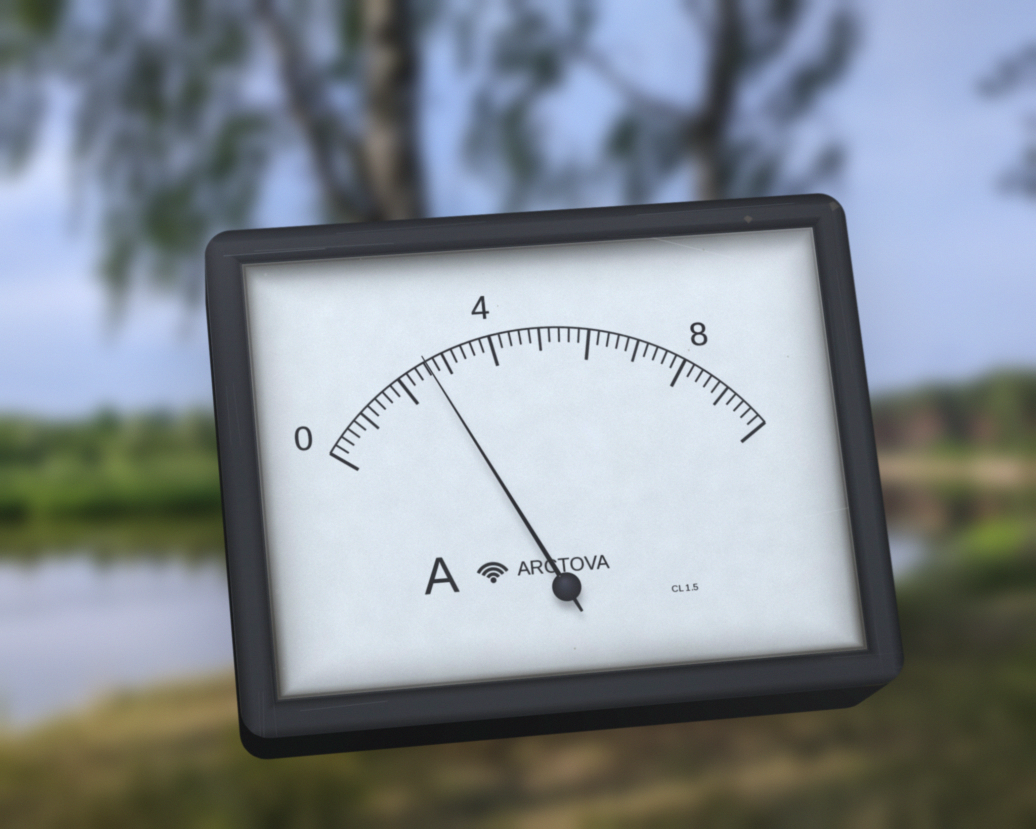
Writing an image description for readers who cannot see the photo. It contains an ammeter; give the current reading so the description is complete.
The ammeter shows 2.6 A
